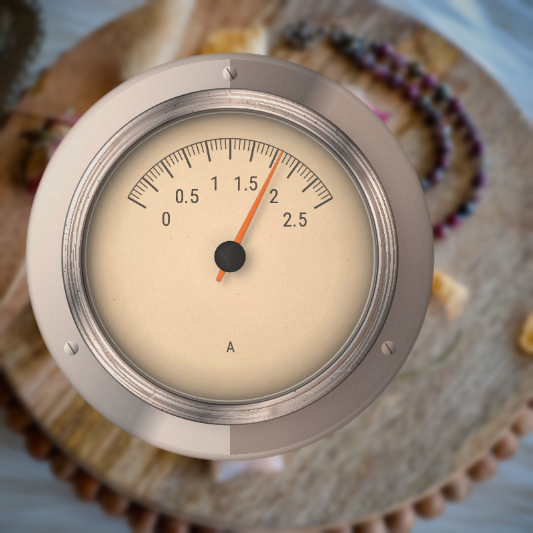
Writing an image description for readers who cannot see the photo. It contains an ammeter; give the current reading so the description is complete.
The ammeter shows 1.8 A
